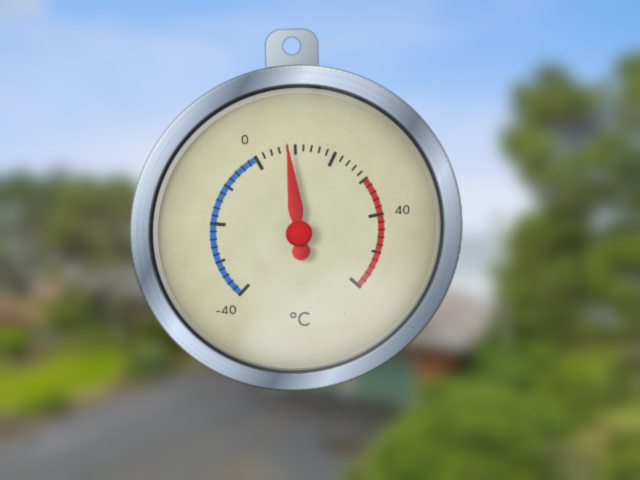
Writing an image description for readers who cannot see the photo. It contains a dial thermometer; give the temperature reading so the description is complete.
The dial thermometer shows 8 °C
